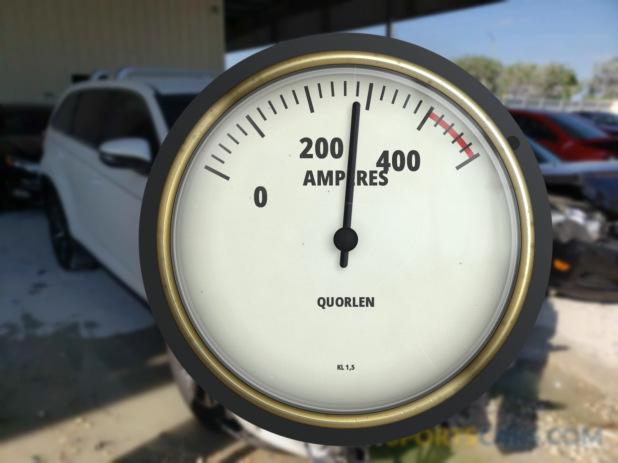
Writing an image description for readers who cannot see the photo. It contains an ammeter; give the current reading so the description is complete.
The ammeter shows 280 A
